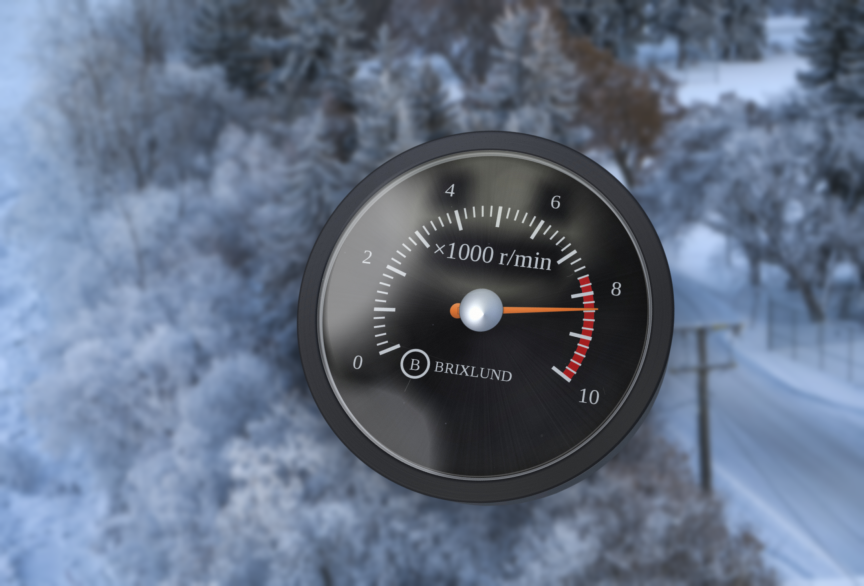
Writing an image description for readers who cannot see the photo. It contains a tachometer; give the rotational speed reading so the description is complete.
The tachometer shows 8400 rpm
